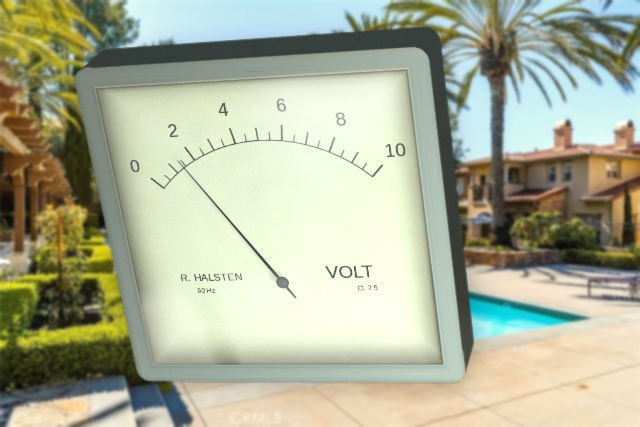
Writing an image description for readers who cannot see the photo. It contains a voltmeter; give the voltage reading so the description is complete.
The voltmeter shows 1.5 V
